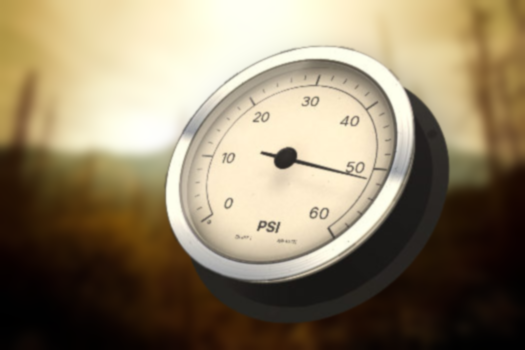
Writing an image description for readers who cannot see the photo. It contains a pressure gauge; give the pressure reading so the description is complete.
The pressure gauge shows 52 psi
